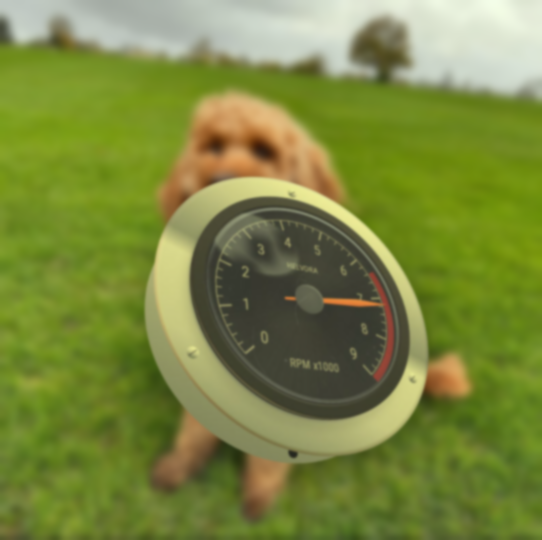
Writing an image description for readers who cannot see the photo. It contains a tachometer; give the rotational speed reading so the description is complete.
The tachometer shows 7200 rpm
